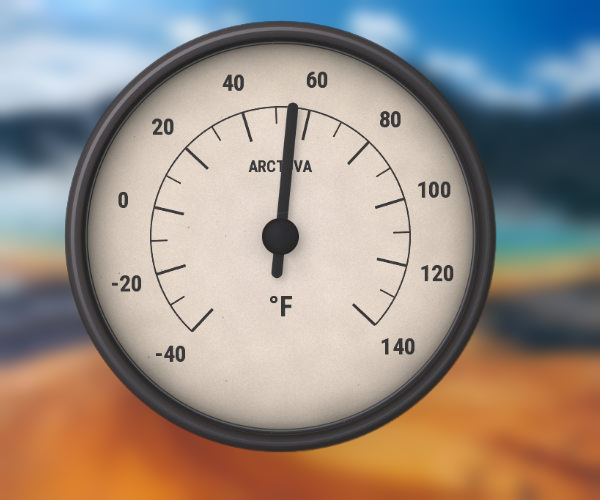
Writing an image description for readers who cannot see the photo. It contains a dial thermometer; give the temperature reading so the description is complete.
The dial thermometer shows 55 °F
